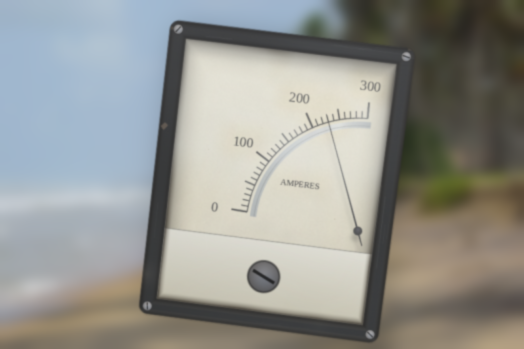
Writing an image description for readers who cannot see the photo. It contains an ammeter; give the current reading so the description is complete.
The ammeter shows 230 A
